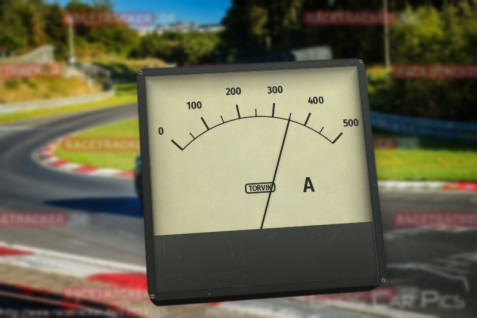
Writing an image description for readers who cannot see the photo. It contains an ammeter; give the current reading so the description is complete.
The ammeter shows 350 A
